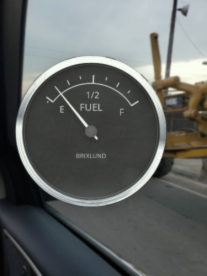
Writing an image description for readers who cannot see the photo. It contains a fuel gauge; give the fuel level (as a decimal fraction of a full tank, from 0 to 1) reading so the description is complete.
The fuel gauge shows 0.125
